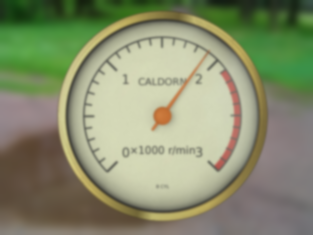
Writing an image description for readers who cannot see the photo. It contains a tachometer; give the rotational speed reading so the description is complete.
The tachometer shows 1900 rpm
